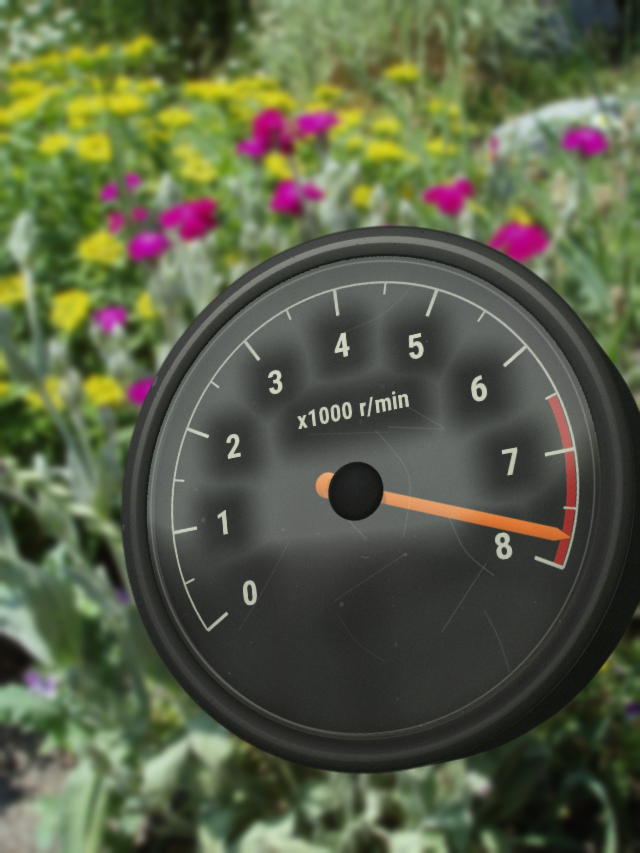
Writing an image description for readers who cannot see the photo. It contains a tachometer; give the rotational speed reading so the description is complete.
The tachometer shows 7750 rpm
